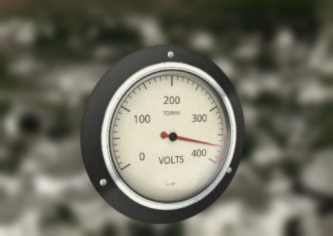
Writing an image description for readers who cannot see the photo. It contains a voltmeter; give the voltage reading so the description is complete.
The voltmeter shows 370 V
